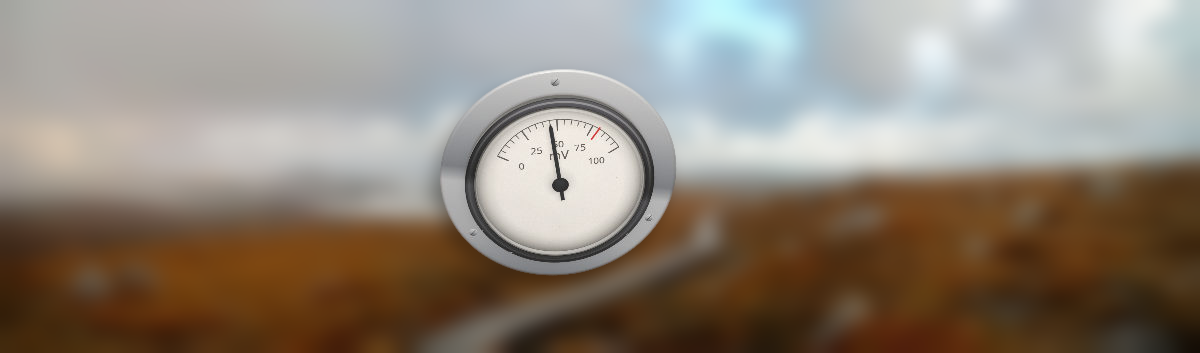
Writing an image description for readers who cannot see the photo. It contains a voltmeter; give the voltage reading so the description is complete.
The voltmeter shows 45 mV
